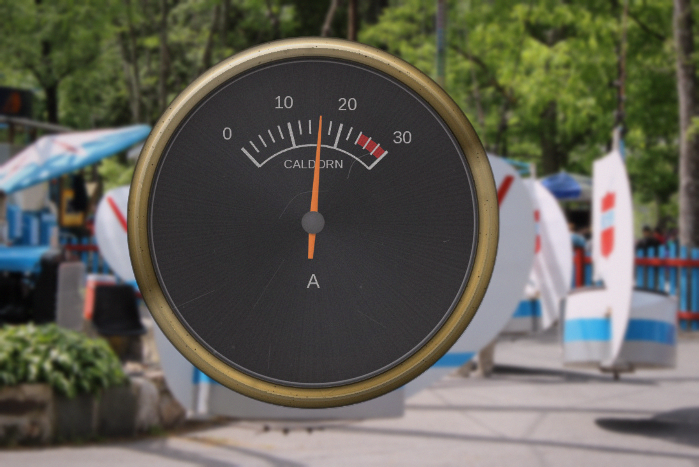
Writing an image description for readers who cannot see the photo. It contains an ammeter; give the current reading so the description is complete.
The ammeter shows 16 A
